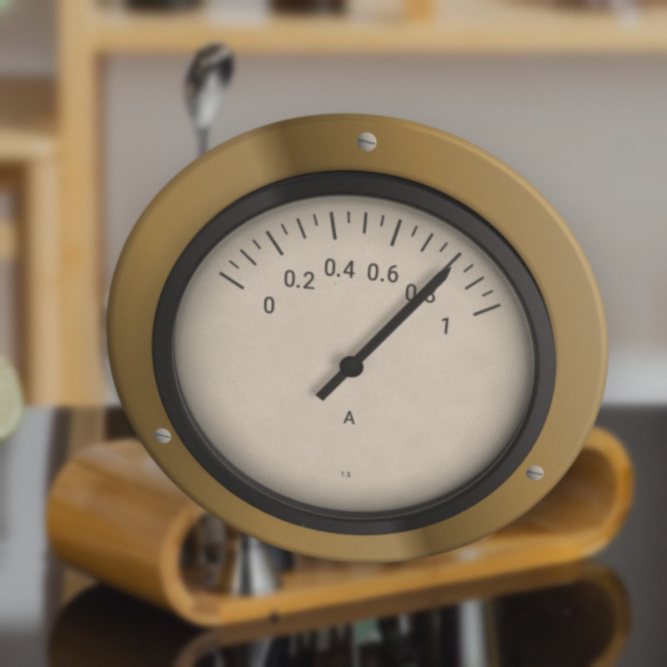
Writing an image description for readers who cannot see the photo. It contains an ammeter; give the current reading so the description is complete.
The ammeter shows 0.8 A
